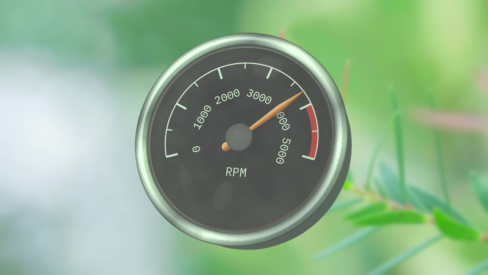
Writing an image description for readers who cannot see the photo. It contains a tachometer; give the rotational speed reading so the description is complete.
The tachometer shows 3750 rpm
